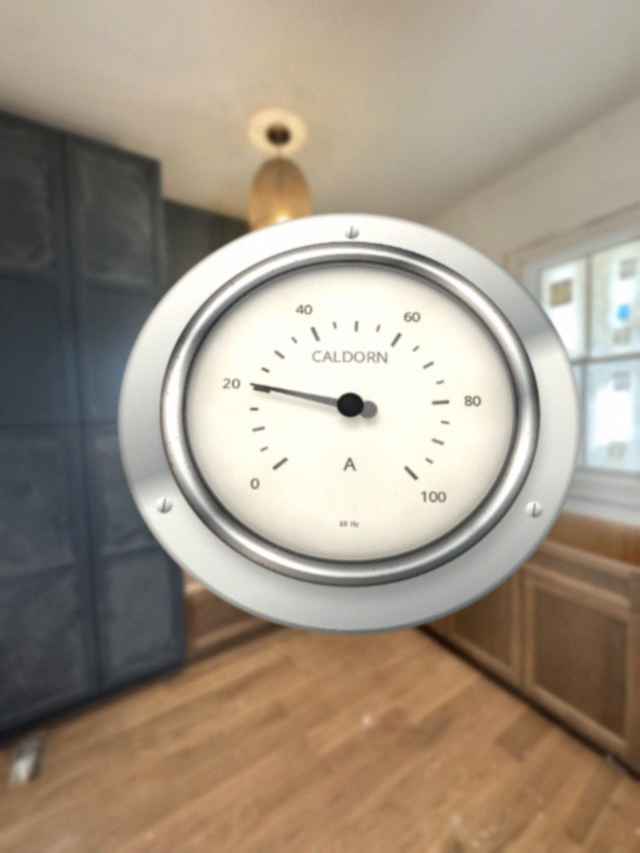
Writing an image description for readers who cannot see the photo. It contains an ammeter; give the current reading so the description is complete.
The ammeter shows 20 A
